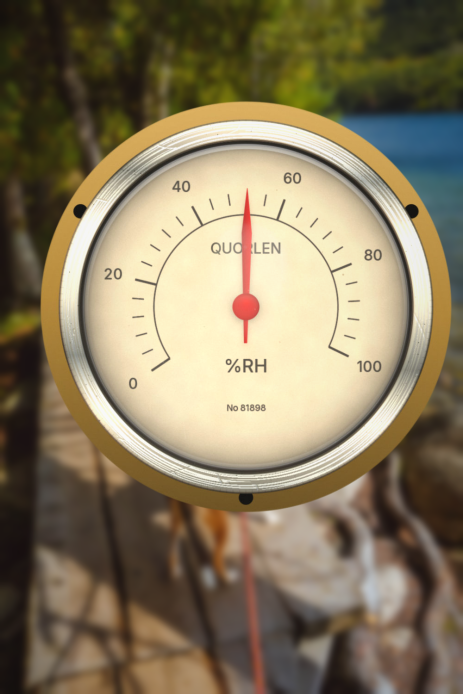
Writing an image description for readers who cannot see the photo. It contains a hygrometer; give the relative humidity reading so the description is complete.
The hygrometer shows 52 %
